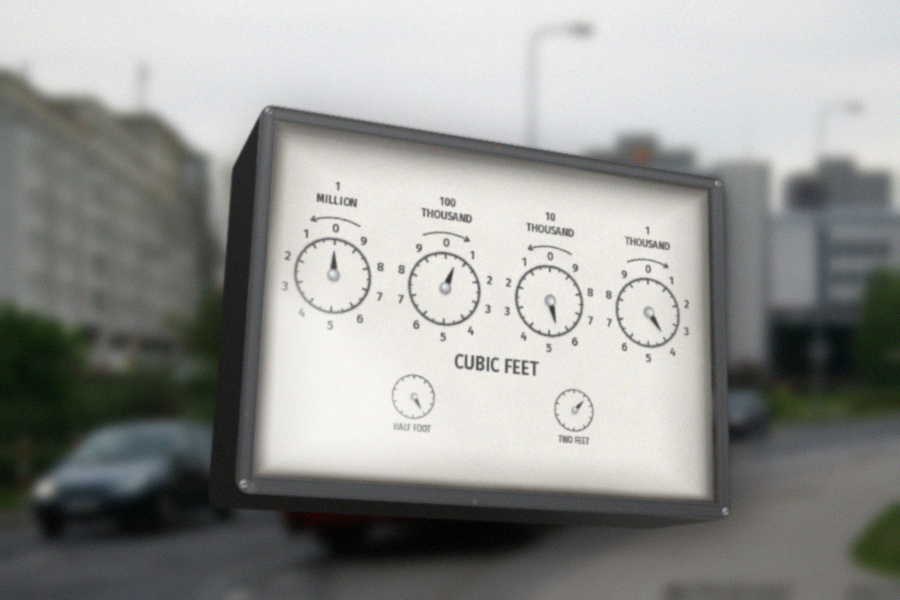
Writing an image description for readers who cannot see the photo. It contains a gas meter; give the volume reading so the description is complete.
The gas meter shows 5400 ft³
